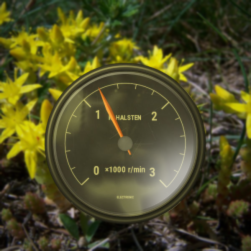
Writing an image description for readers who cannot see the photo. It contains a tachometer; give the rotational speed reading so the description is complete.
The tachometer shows 1200 rpm
